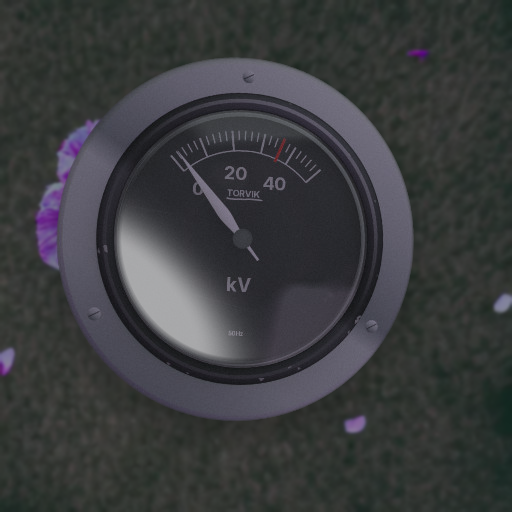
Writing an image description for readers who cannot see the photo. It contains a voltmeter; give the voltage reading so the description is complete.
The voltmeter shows 2 kV
